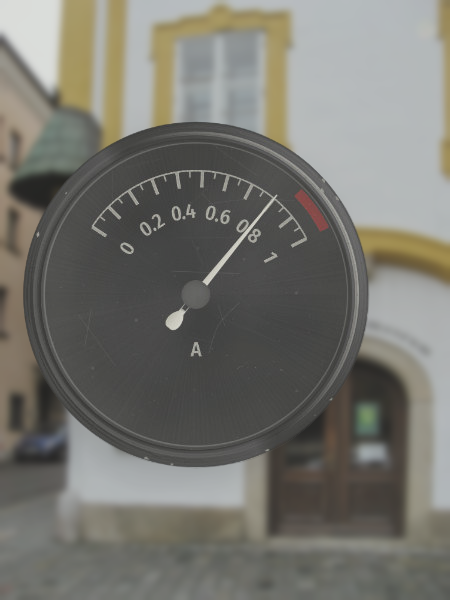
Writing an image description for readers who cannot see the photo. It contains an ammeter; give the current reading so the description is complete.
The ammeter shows 0.8 A
